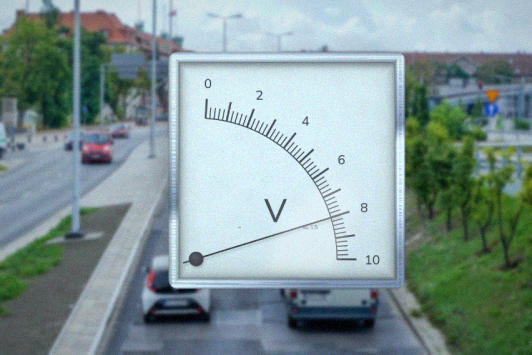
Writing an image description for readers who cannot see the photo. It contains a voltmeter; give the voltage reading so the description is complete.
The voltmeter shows 8 V
